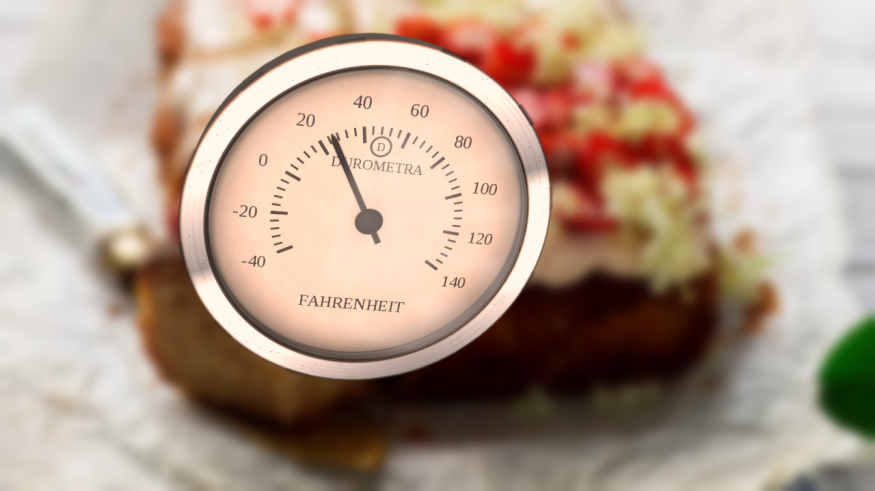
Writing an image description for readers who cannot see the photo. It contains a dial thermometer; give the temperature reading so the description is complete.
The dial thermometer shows 26 °F
